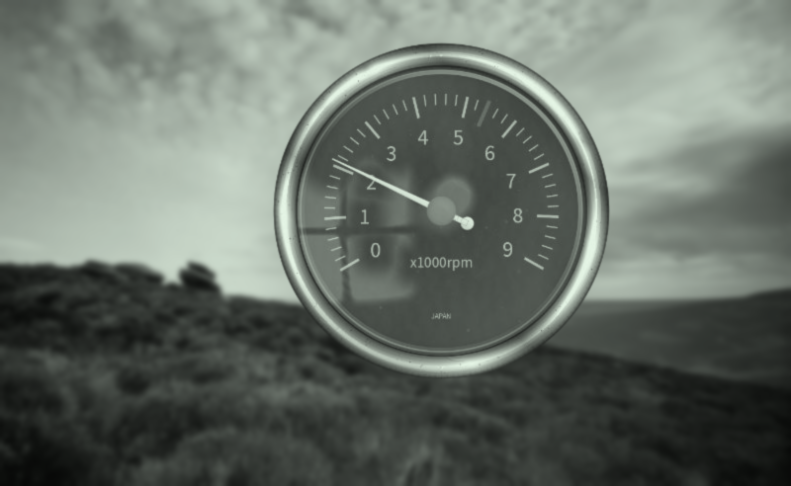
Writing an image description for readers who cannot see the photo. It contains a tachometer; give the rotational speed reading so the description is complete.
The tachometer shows 2100 rpm
